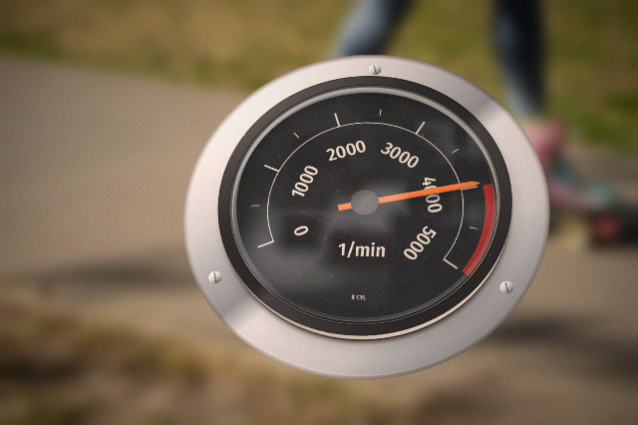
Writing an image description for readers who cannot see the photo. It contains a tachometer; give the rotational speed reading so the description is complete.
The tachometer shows 4000 rpm
